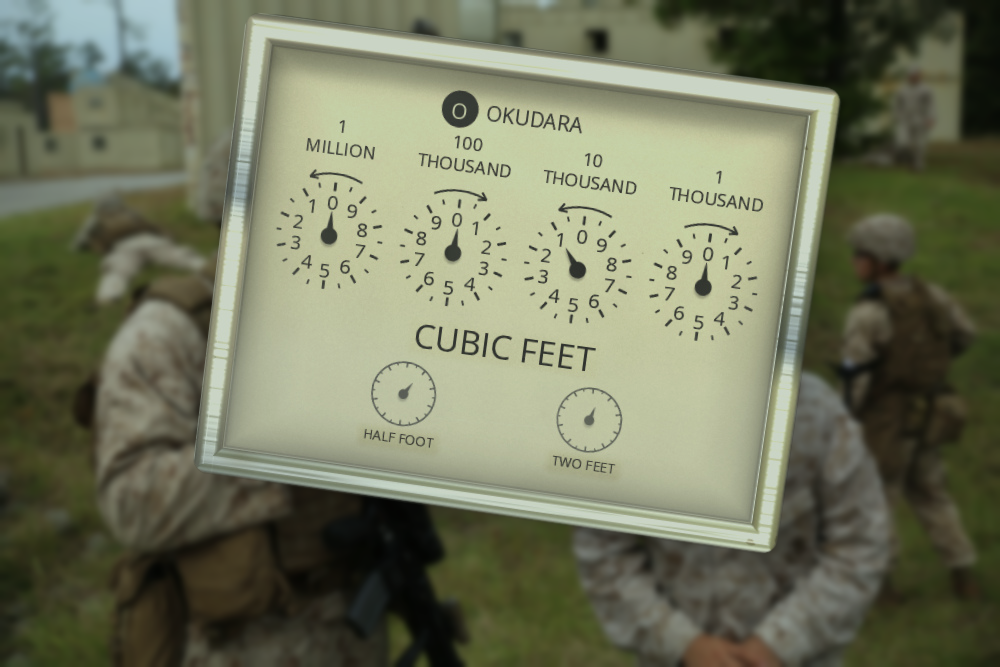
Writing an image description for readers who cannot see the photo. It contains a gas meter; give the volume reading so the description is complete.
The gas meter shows 1000 ft³
